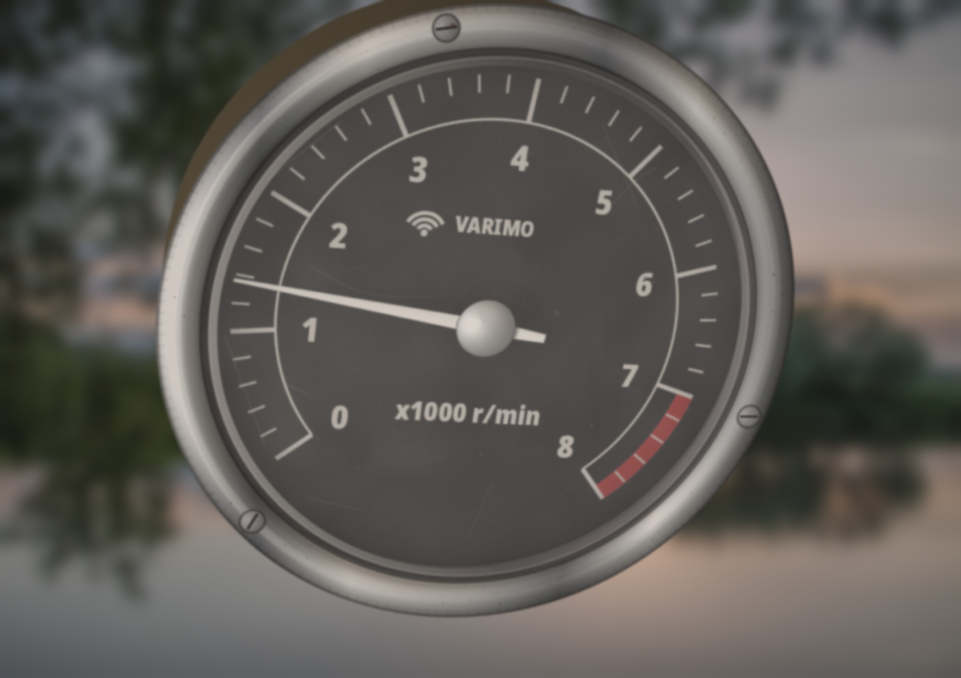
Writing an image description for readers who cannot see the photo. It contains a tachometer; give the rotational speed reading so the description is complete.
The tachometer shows 1400 rpm
